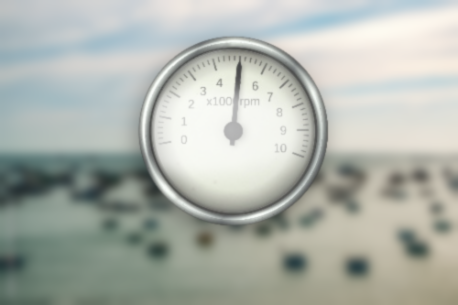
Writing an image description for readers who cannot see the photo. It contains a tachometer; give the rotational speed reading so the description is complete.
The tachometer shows 5000 rpm
